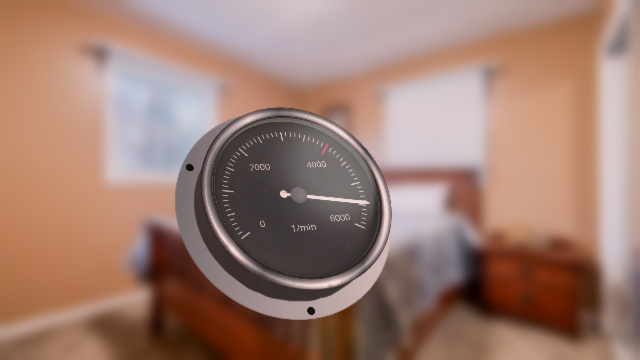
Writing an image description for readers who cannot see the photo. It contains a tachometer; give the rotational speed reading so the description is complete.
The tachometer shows 5500 rpm
